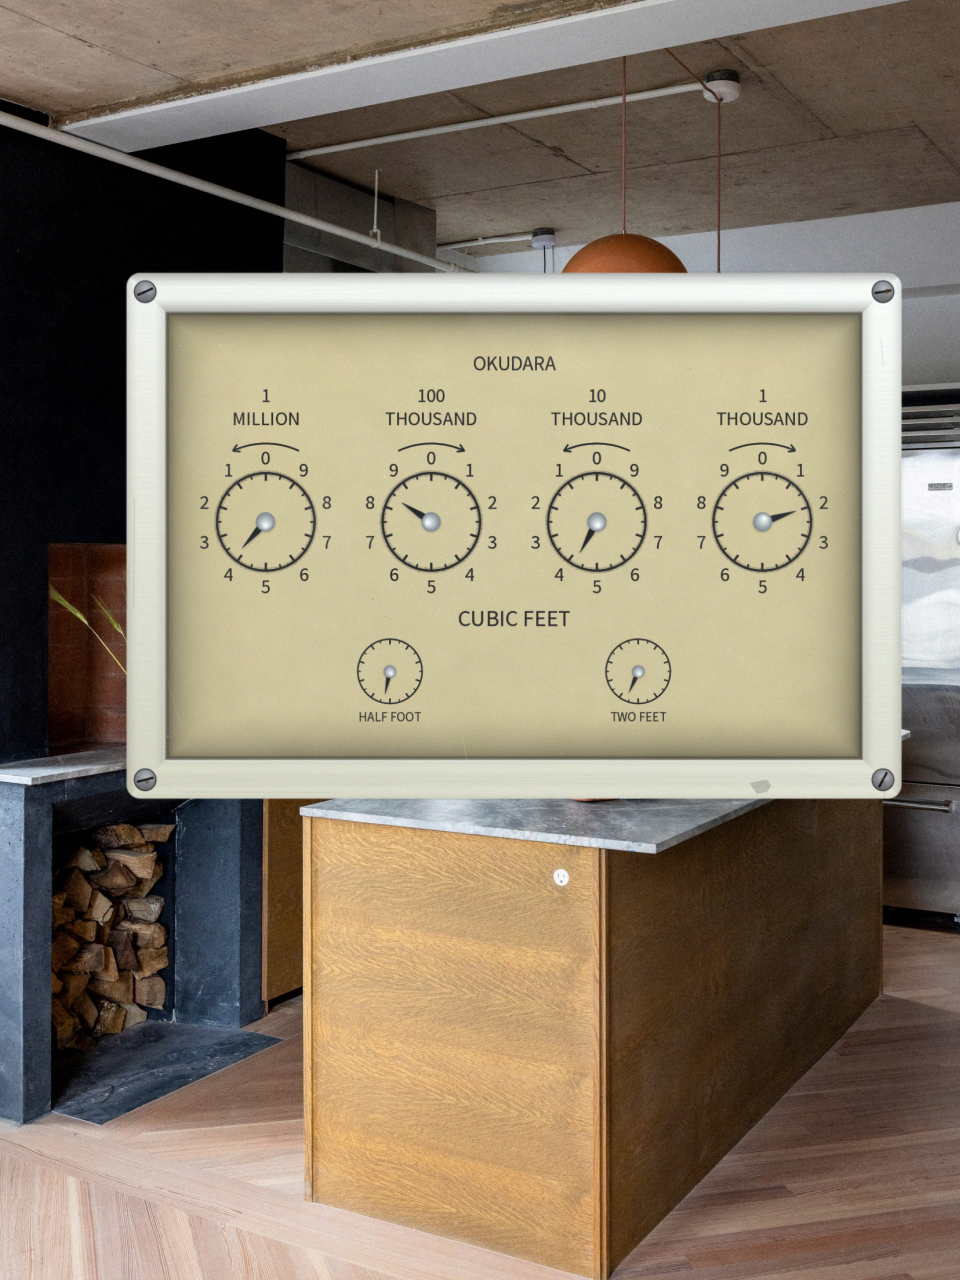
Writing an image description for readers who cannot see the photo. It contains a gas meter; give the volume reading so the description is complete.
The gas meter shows 384200 ft³
